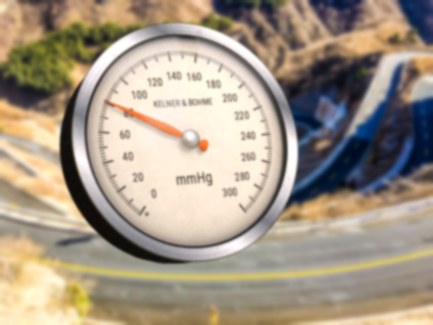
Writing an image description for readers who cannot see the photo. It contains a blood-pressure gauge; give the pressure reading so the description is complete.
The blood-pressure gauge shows 80 mmHg
